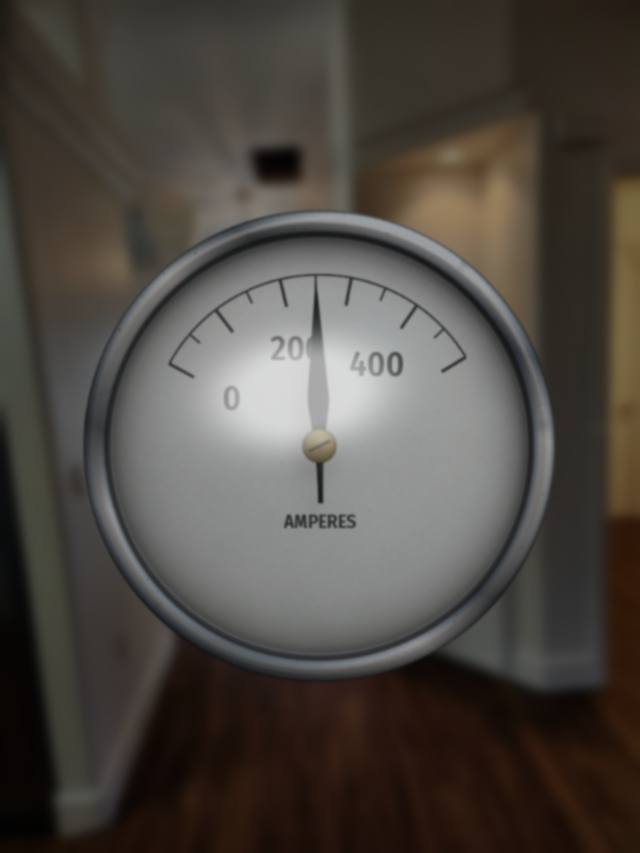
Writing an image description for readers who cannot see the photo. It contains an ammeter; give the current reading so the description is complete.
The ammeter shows 250 A
